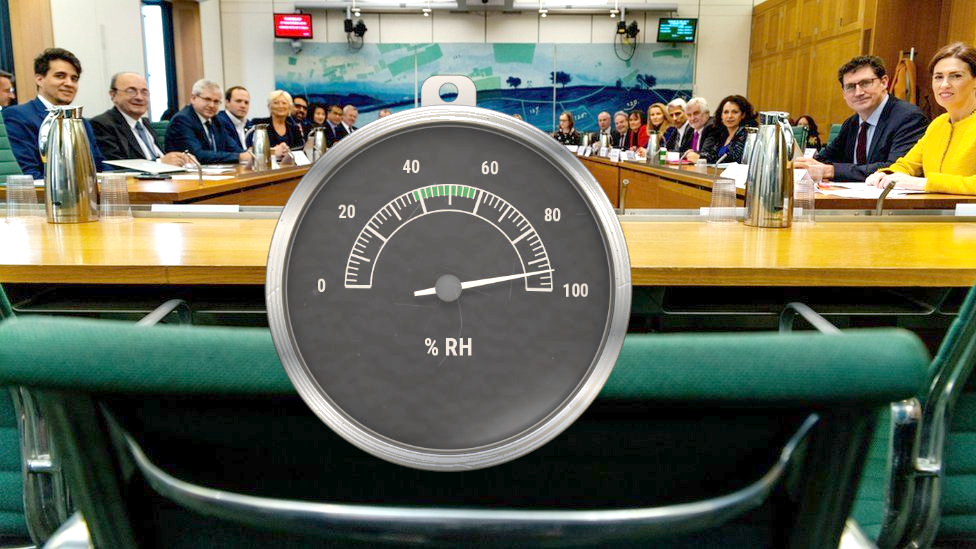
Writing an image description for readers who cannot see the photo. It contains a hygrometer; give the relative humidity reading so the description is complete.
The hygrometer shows 94 %
